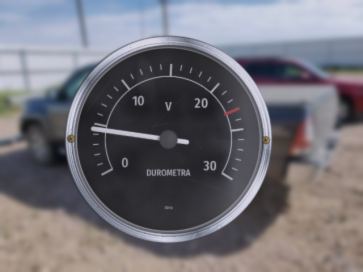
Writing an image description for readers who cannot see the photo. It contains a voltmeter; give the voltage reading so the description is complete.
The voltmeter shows 4.5 V
